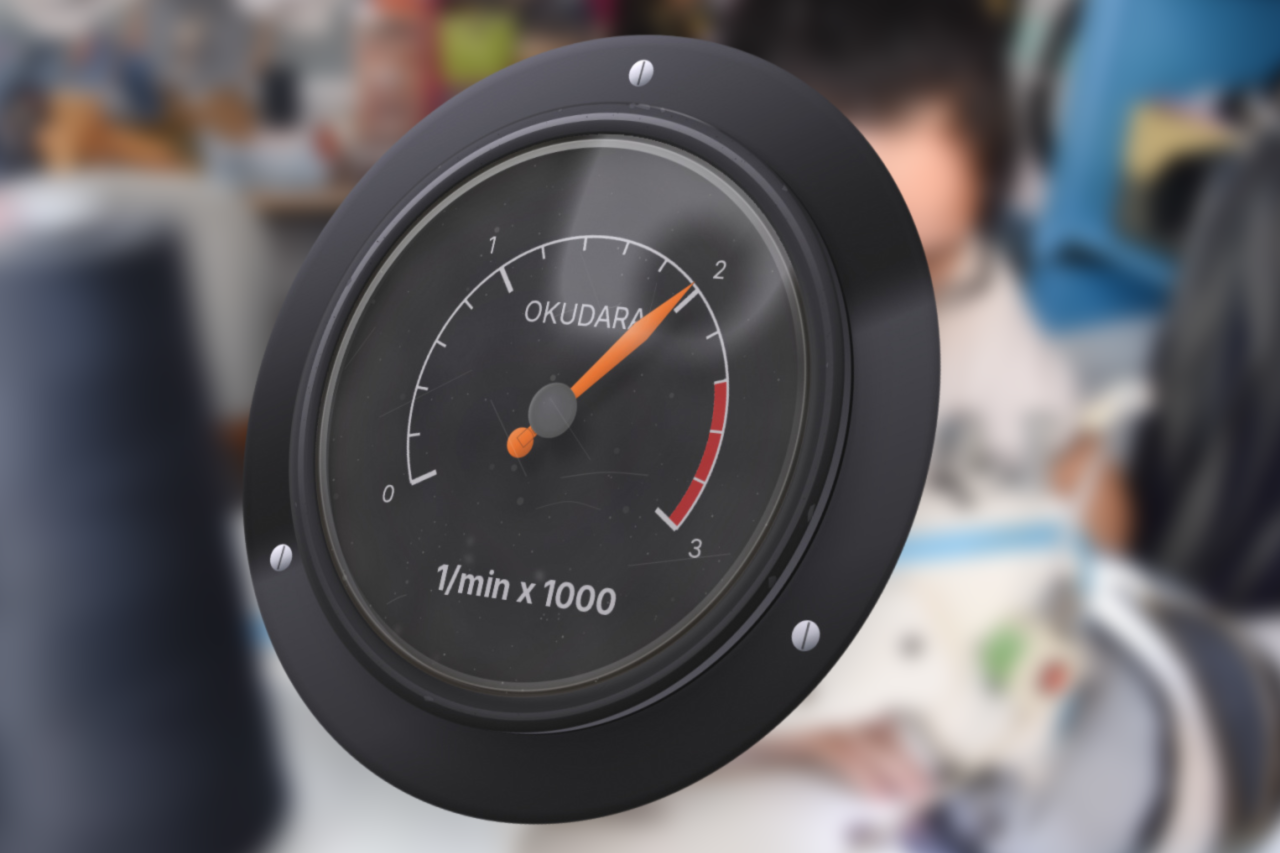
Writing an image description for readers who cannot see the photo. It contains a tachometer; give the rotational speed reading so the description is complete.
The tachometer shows 2000 rpm
